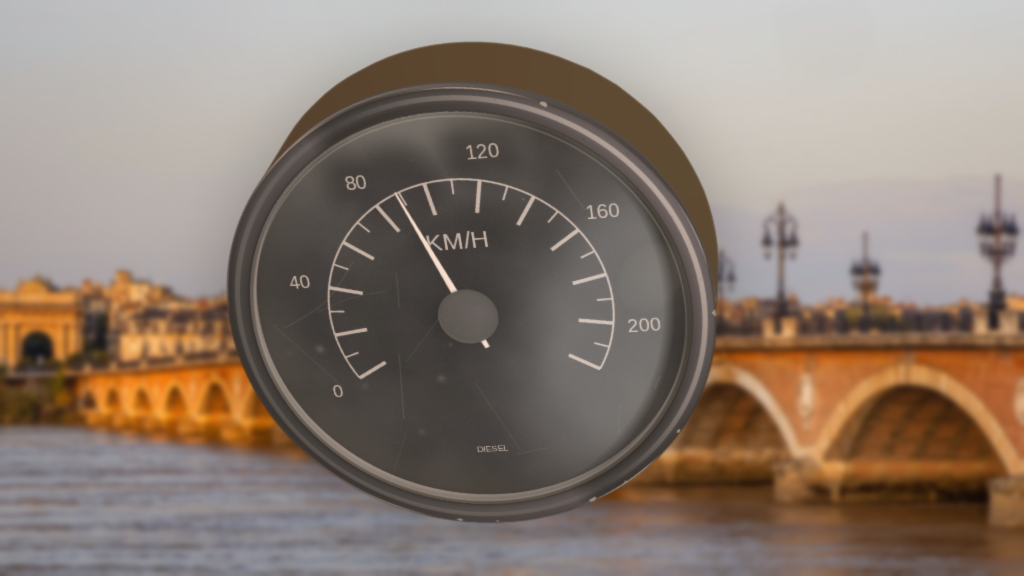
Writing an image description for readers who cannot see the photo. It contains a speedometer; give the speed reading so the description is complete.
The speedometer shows 90 km/h
